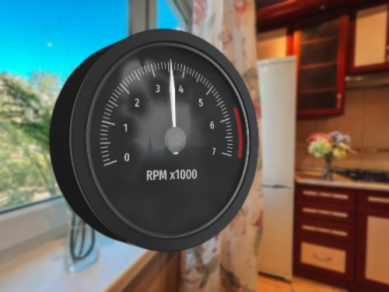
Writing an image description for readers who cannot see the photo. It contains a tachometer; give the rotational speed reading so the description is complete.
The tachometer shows 3500 rpm
